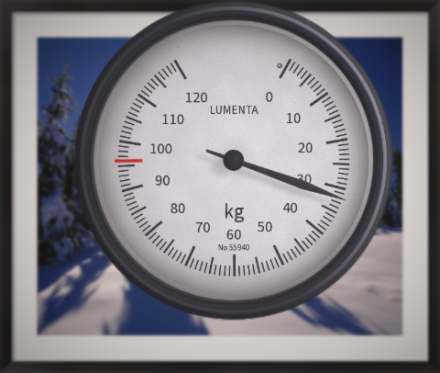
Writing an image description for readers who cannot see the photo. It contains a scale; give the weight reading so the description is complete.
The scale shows 32 kg
